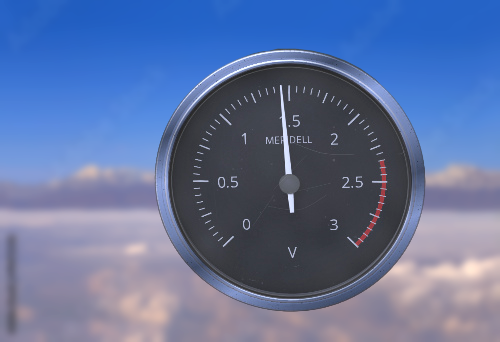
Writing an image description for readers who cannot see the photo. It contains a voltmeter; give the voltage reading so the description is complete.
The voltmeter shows 1.45 V
